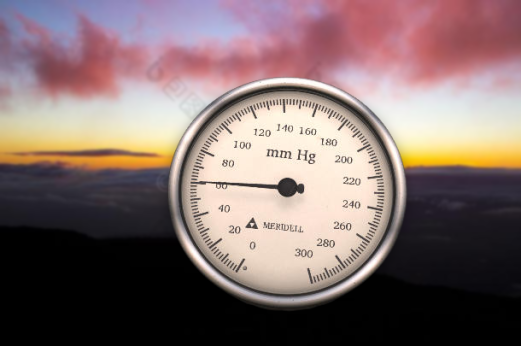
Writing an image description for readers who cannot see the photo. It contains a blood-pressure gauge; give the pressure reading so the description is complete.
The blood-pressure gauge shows 60 mmHg
